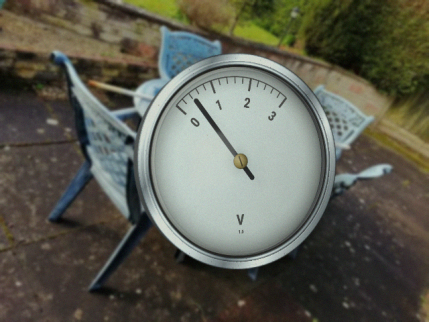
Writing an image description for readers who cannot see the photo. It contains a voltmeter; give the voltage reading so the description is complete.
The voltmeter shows 0.4 V
